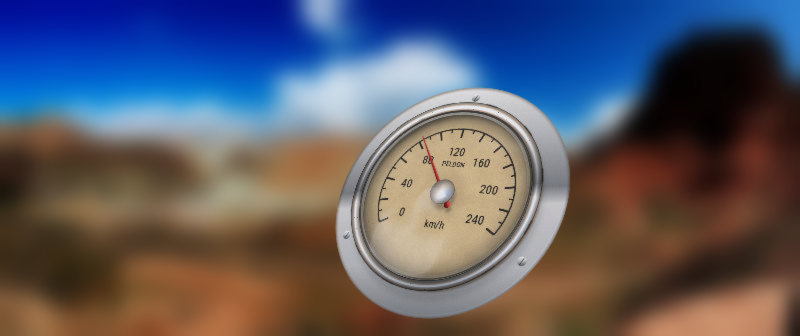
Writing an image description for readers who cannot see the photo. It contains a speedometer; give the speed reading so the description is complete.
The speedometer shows 85 km/h
